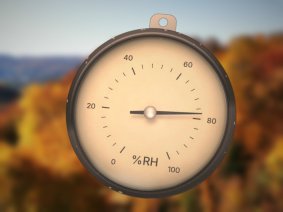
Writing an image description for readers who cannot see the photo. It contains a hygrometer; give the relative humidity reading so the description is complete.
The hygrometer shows 78 %
